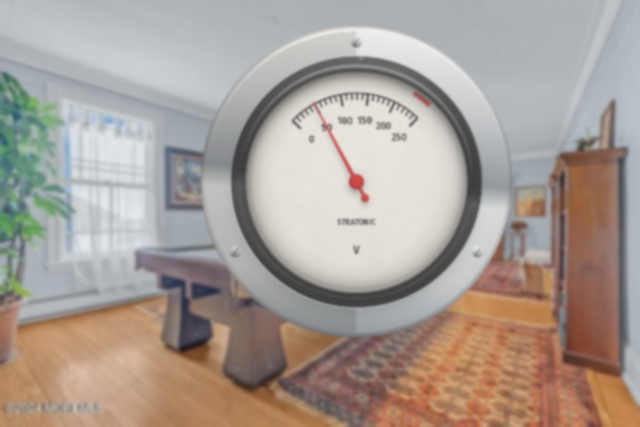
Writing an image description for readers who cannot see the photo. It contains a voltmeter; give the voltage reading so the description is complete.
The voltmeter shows 50 V
